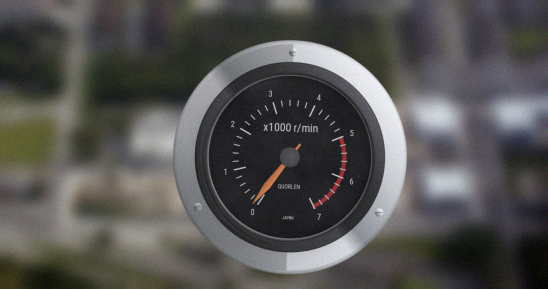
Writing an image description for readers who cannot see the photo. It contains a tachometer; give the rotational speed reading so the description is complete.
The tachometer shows 100 rpm
